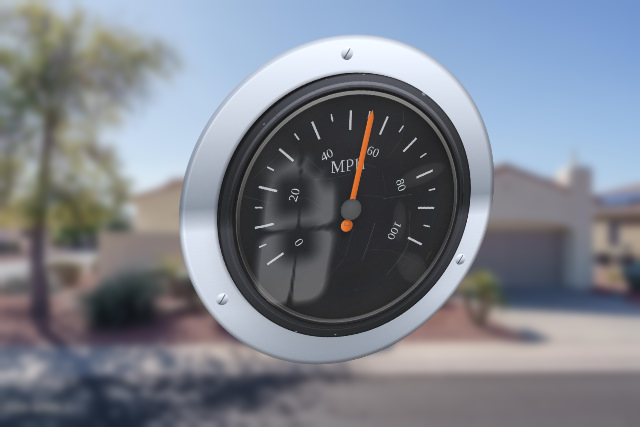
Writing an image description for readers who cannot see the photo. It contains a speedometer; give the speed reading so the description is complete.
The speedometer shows 55 mph
